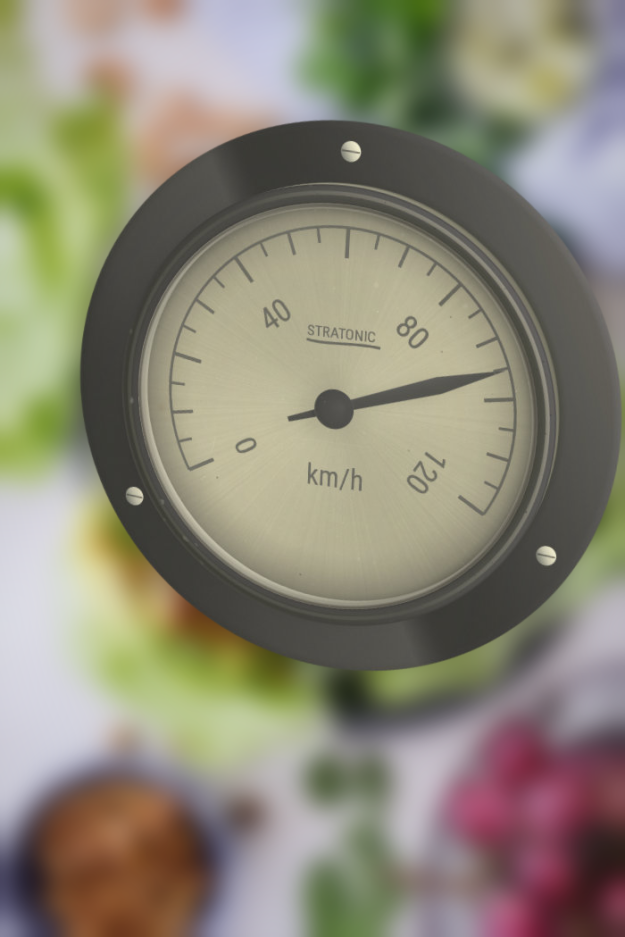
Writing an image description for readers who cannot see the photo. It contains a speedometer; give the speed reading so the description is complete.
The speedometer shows 95 km/h
